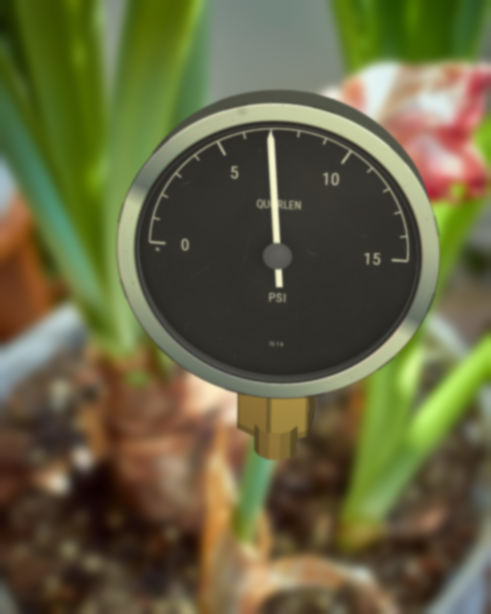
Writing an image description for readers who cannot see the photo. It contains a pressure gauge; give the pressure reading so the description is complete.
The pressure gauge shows 7 psi
